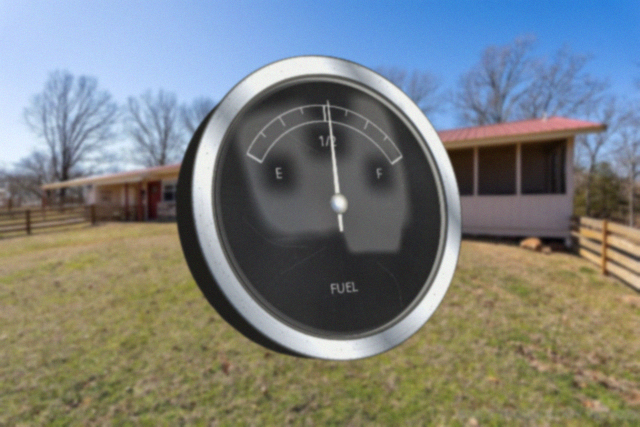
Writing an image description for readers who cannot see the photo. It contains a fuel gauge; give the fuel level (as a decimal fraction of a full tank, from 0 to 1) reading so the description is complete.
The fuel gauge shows 0.5
